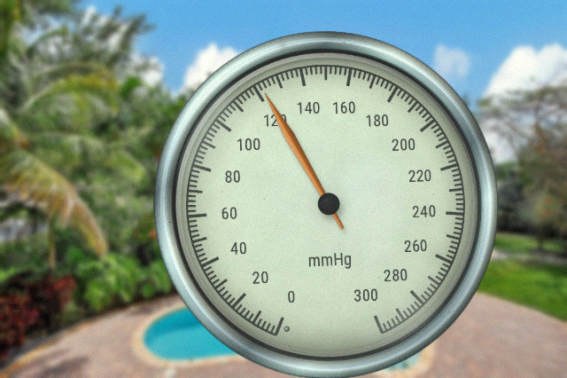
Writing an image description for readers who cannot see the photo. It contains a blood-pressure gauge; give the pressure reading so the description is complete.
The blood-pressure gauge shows 122 mmHg
